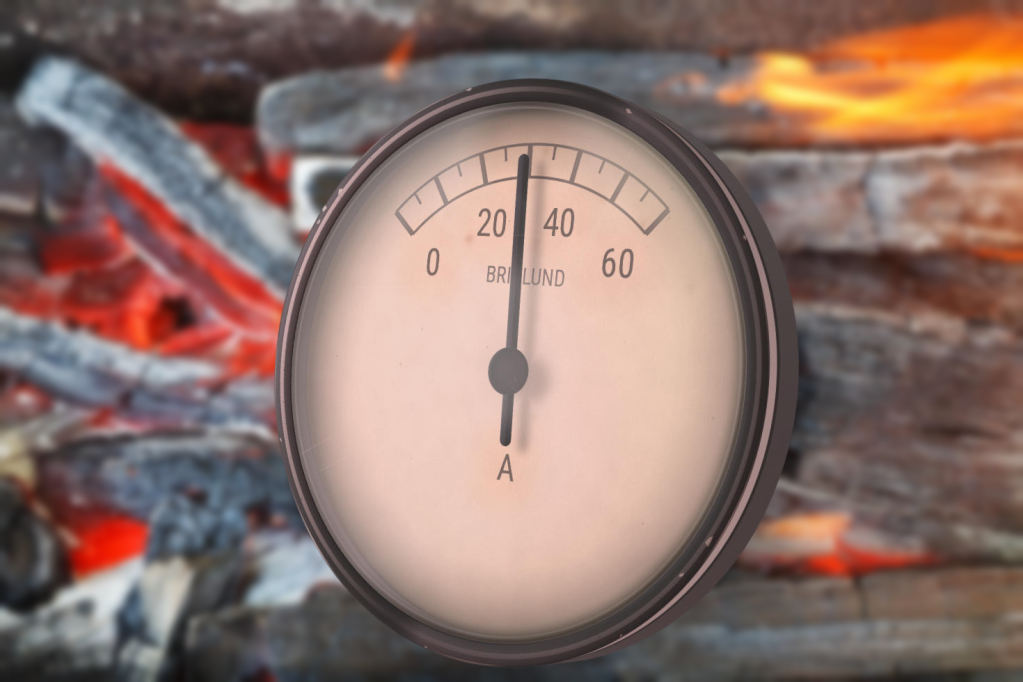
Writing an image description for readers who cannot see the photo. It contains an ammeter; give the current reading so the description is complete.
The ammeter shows 30 A
